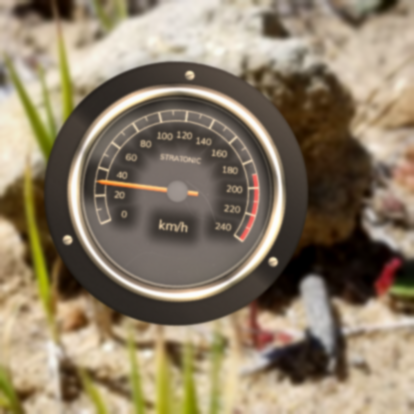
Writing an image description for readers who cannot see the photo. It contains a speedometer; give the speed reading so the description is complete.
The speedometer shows 30 km/h
